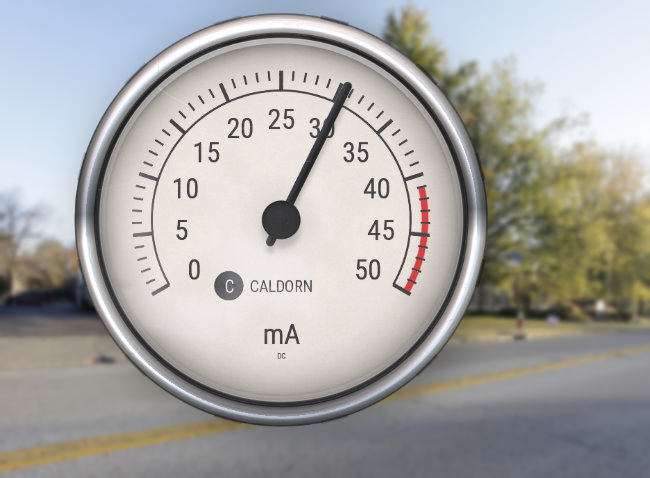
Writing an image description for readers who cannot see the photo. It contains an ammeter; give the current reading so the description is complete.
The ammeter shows 30.5 mA
